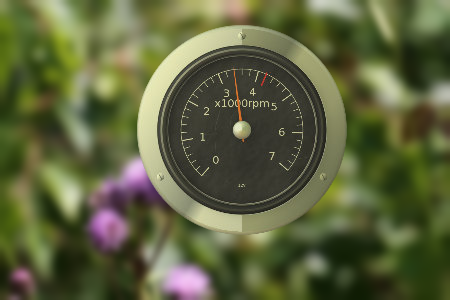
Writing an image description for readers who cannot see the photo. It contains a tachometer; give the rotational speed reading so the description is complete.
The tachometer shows 3400 rpm
